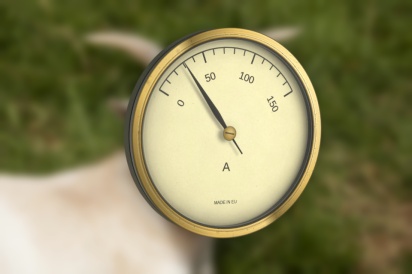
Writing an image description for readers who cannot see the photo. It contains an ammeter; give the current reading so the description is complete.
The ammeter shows 30 A
